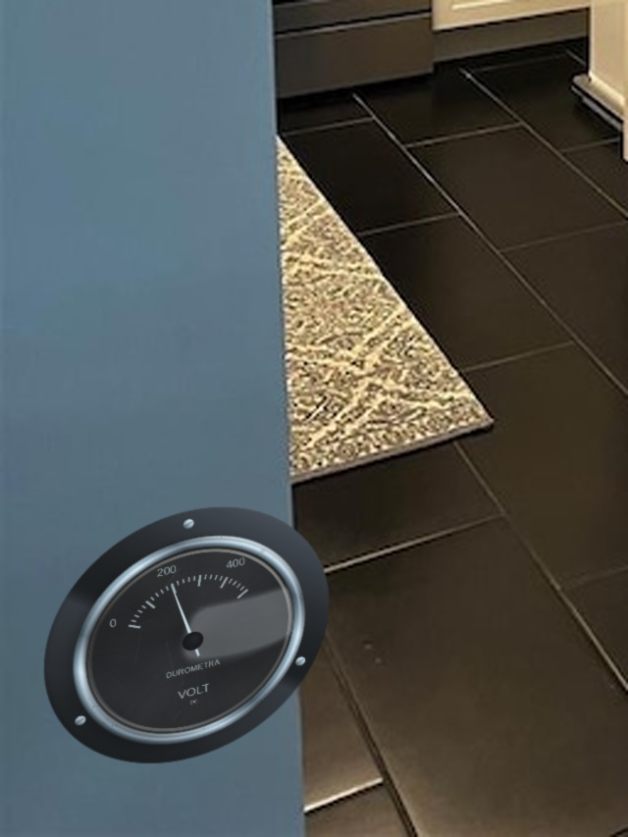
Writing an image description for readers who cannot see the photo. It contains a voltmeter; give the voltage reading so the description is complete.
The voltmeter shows 200 V
